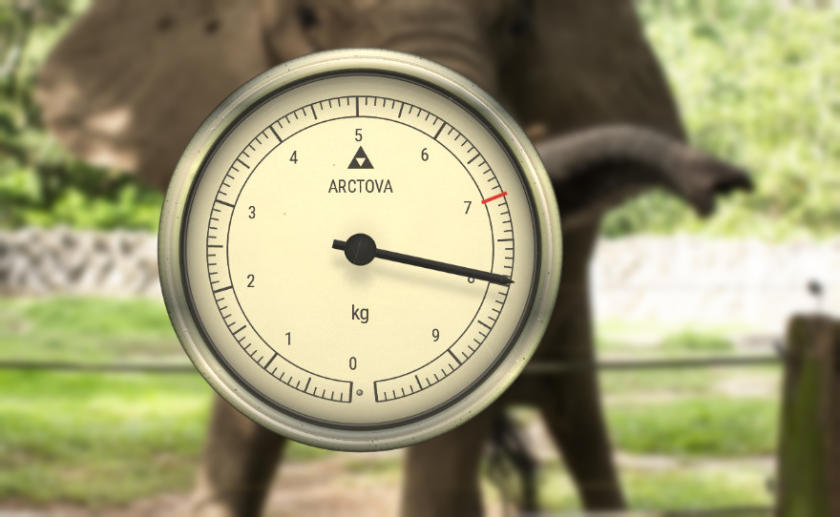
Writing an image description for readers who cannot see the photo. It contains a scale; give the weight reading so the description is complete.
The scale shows 7.95 kg
